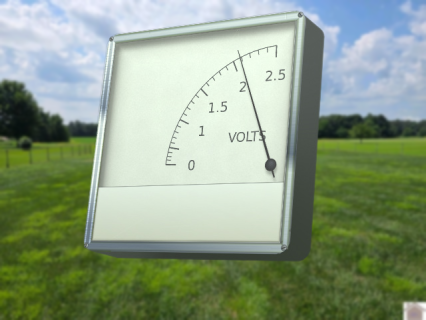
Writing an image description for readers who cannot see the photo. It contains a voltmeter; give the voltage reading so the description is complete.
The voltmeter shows 2.1 V
